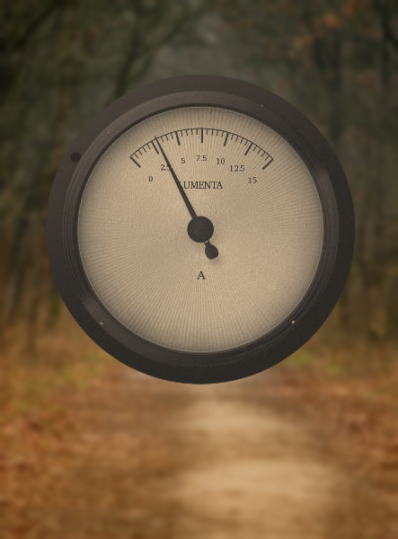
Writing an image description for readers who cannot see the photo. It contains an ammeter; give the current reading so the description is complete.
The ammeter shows 3 A
